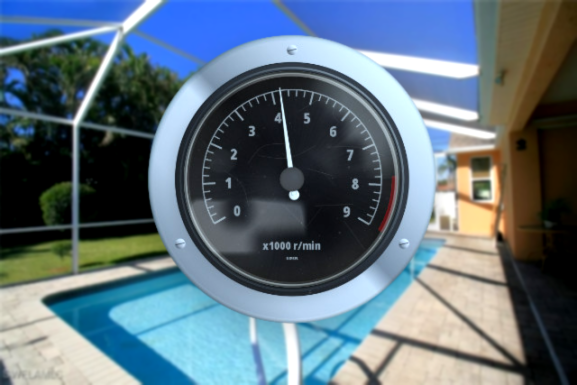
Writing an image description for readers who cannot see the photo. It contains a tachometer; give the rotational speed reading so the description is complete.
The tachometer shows 4200 rpm
